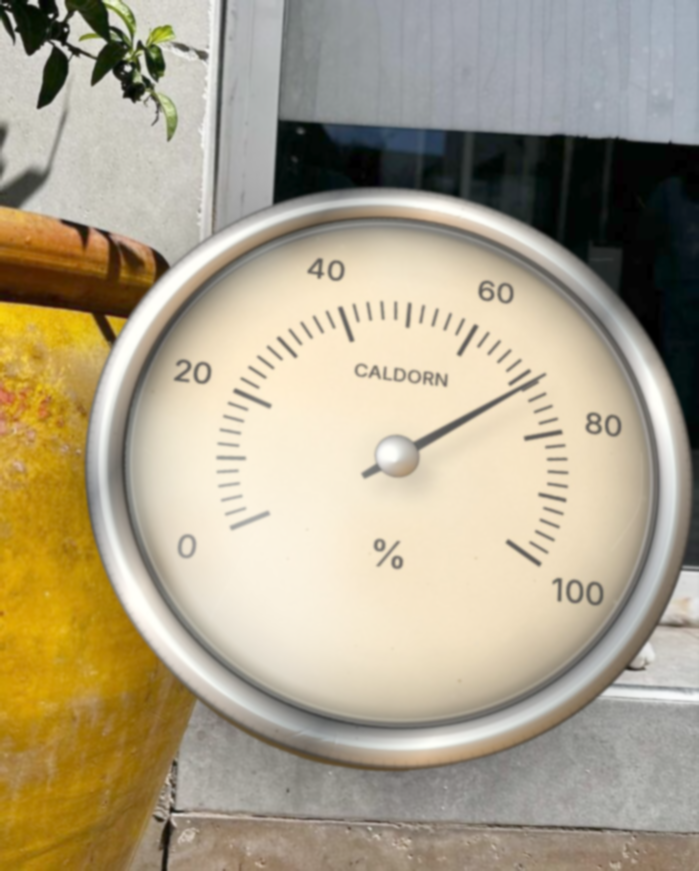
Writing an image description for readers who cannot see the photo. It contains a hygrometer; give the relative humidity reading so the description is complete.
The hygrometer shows 72 %
